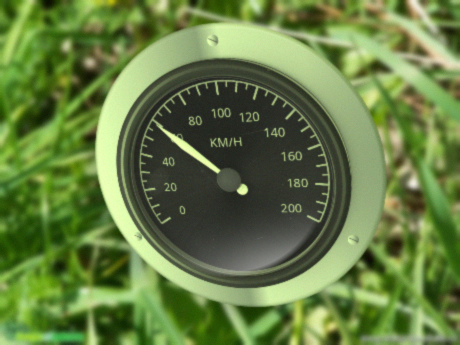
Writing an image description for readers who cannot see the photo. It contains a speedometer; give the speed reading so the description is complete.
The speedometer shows 60 km/h
